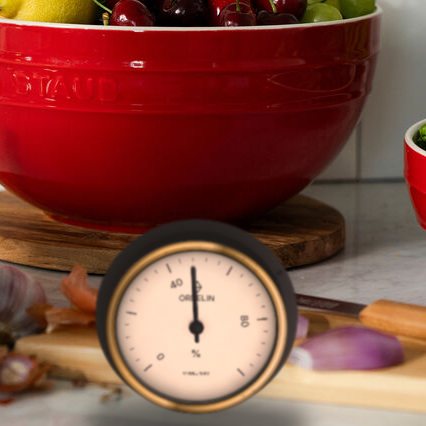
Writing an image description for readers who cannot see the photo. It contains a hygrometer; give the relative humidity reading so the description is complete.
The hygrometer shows 48 %
